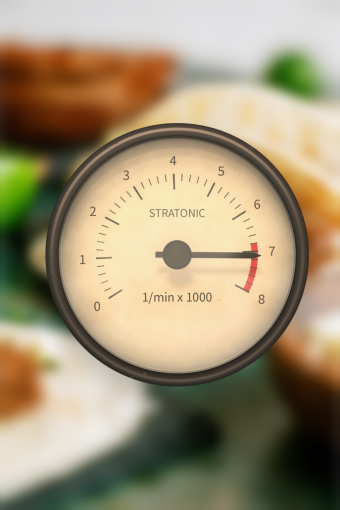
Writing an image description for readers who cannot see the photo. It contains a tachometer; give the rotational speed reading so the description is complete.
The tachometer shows 7100 rpm
